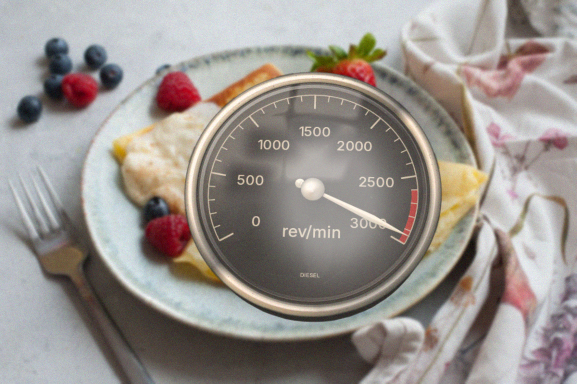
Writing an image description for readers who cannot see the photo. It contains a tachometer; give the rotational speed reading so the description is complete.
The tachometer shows 2950 rpm
